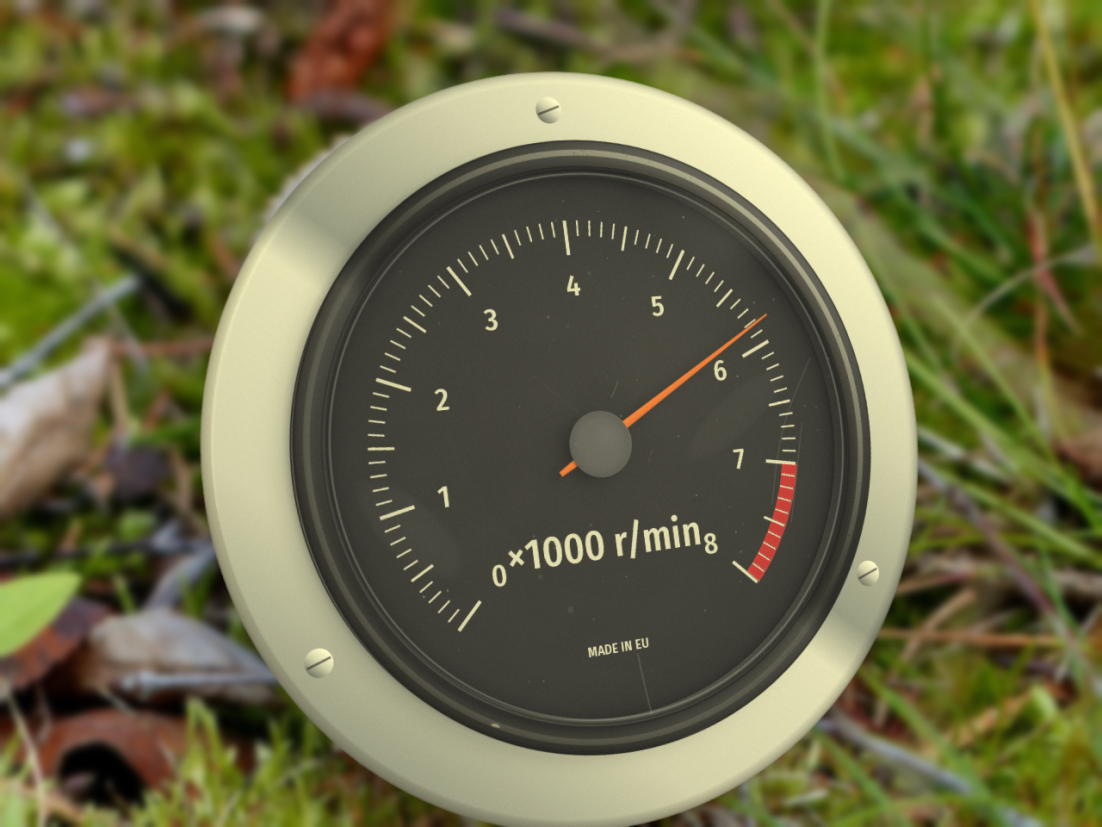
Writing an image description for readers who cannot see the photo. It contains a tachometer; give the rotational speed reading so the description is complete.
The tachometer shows 5800 rpm
